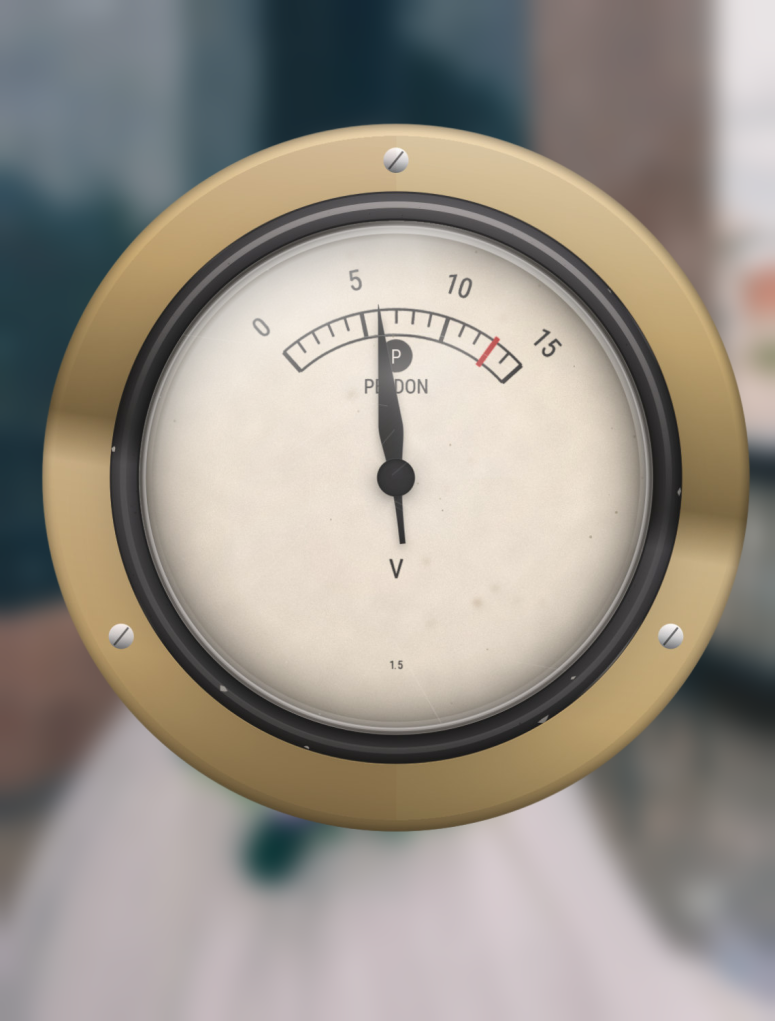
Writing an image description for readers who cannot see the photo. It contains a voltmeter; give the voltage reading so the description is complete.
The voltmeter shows 6 V
